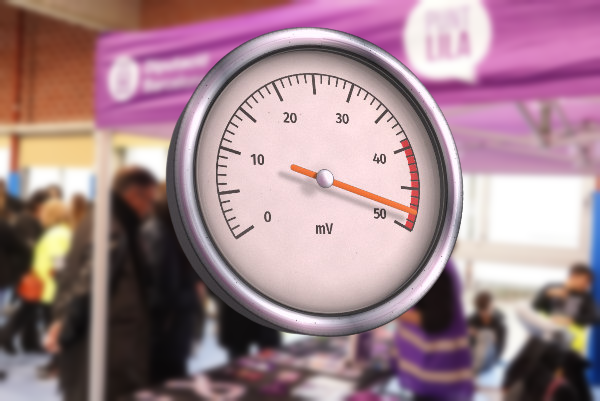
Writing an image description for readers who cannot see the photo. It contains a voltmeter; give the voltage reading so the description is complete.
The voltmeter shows 48 mV
